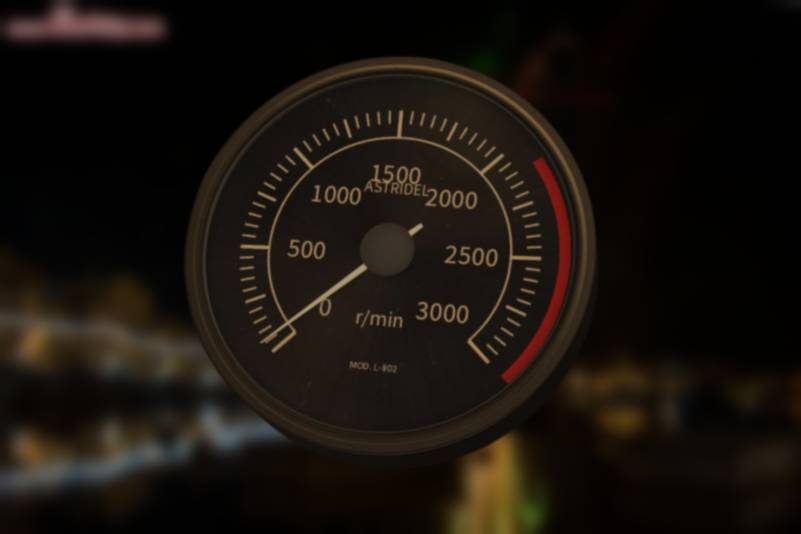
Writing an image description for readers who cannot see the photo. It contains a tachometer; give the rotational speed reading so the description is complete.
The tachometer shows 50 rpm
